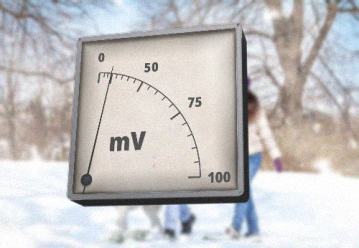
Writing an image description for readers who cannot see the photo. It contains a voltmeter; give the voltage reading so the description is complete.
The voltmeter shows 25 mV
